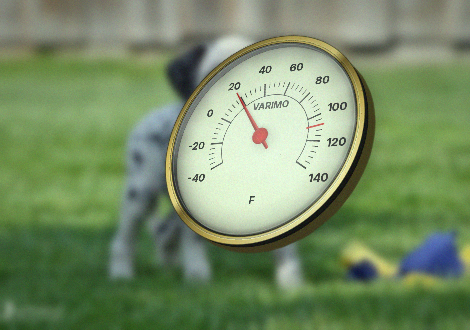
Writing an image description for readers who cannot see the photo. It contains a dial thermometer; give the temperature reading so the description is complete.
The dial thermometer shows 20 °F
